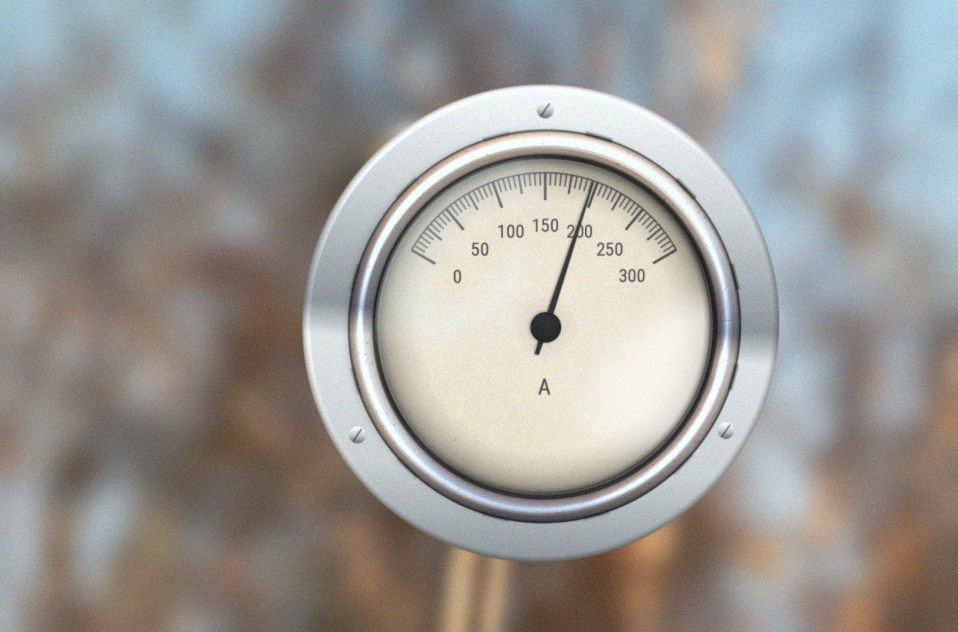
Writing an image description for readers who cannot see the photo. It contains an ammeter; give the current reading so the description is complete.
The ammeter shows 195 A
